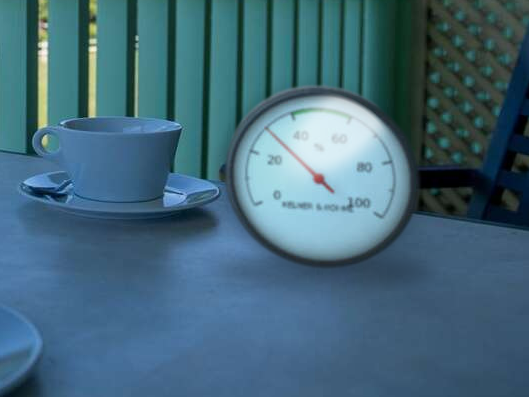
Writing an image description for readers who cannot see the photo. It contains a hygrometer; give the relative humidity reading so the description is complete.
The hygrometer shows 30 %
